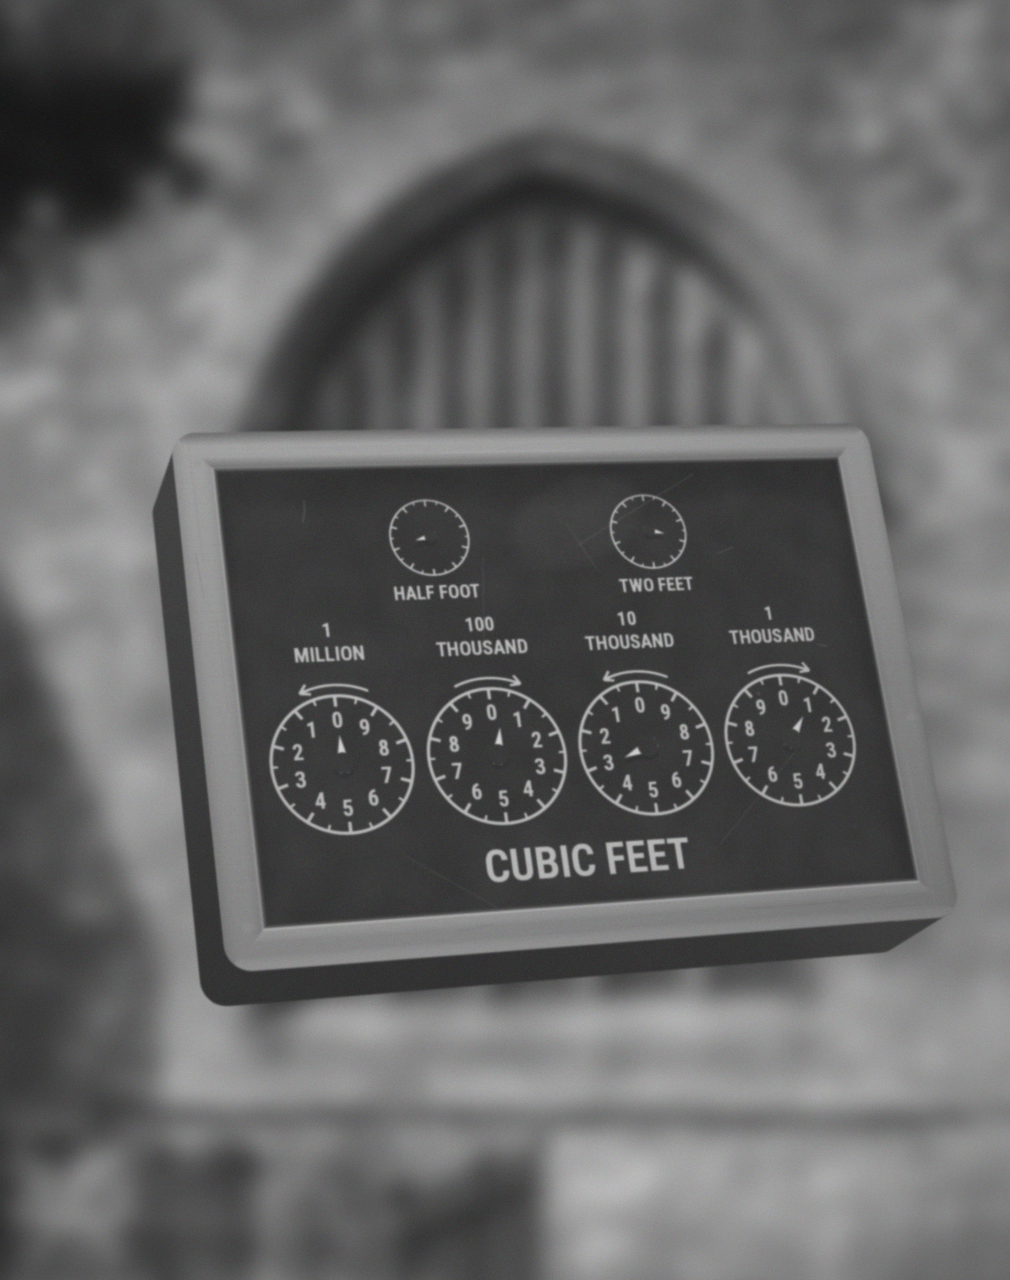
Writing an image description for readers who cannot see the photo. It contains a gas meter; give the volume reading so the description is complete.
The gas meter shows 3100 ft³
